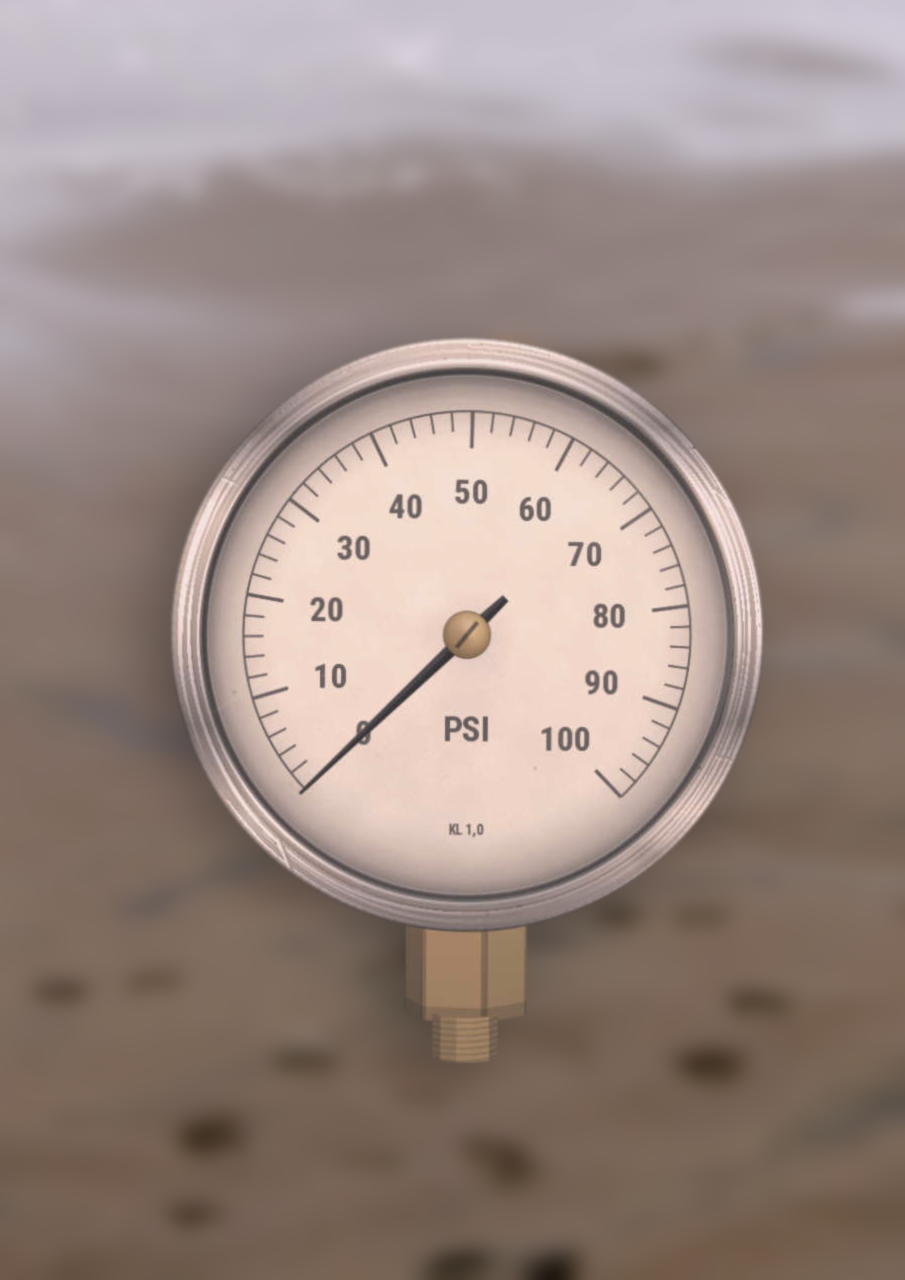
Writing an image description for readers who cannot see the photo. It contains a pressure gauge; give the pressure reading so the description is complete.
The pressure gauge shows 0 psi
